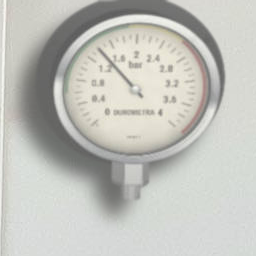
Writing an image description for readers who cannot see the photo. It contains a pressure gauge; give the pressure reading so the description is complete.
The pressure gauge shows 1.4 bar
